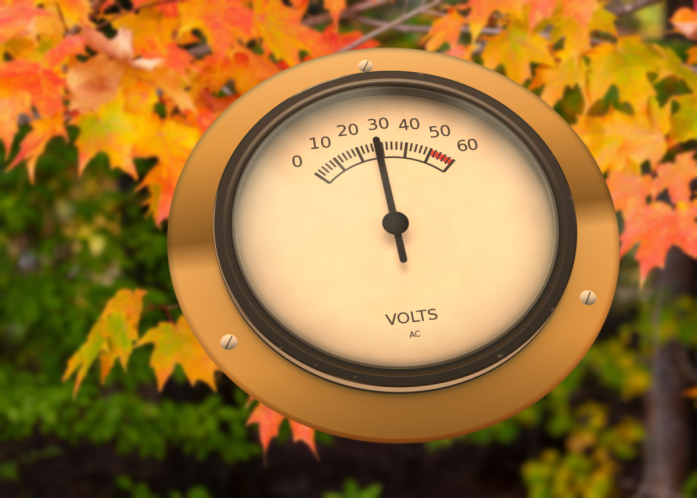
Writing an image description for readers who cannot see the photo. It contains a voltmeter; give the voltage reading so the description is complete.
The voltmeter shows 28 V
